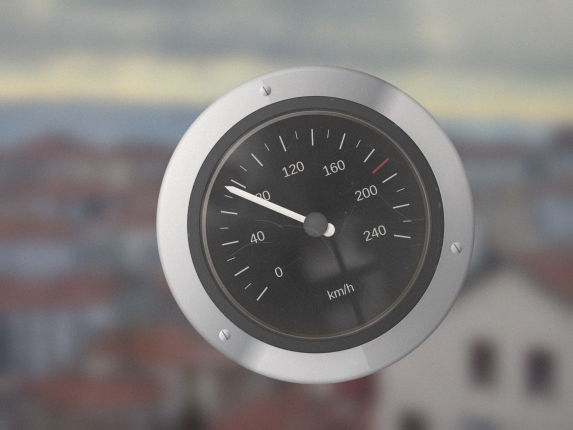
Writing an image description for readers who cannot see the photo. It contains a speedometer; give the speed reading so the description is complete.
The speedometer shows 75 km/h
